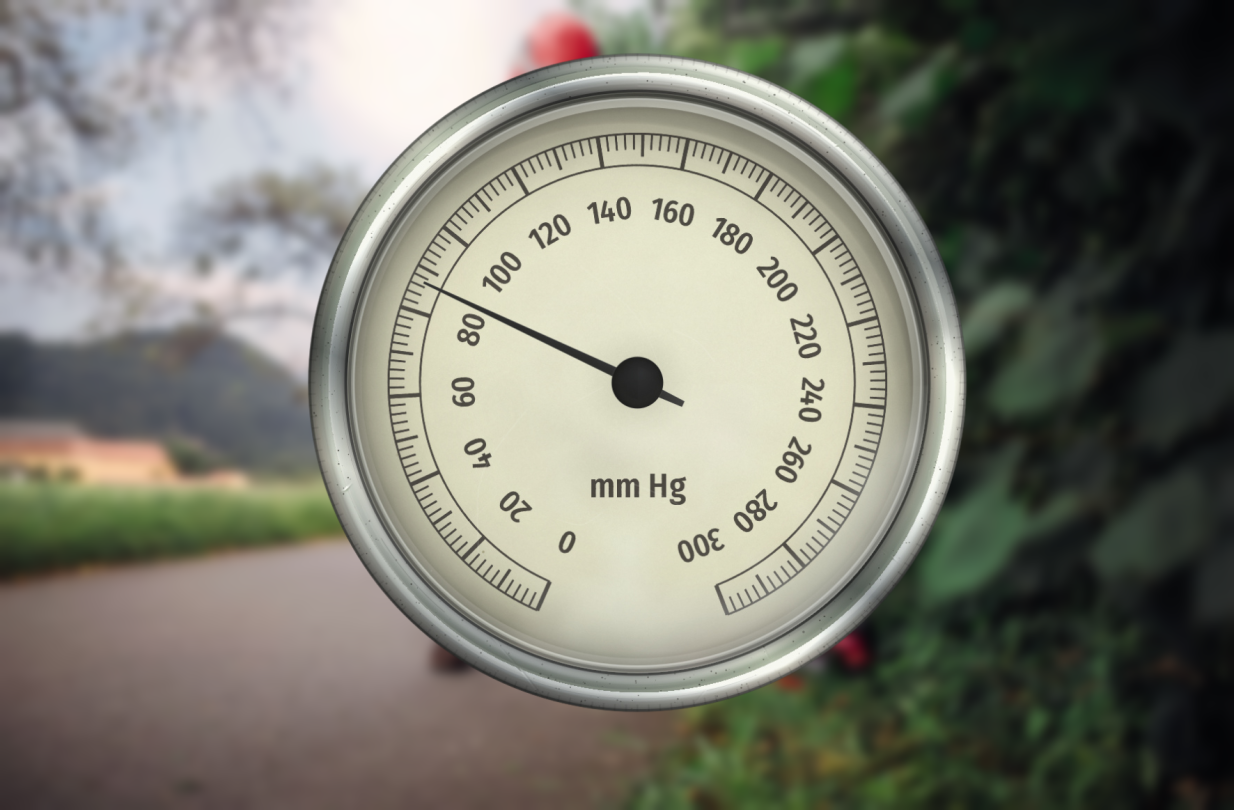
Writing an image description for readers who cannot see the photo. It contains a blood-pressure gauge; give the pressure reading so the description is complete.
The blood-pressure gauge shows 87 mmHg
